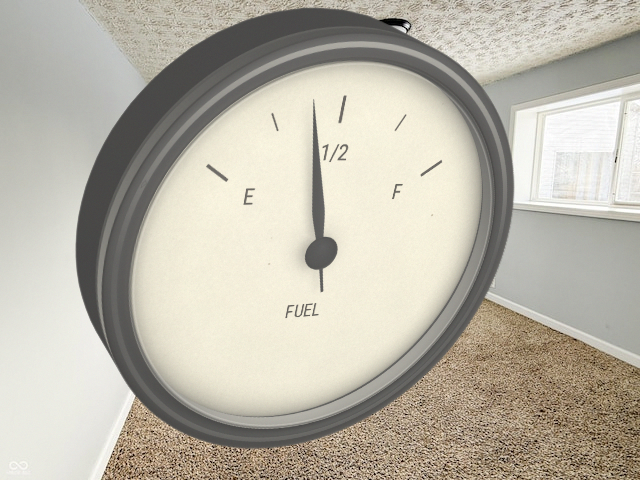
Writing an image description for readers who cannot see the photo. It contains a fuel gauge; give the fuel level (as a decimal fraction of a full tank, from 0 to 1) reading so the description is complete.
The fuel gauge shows 0.375
